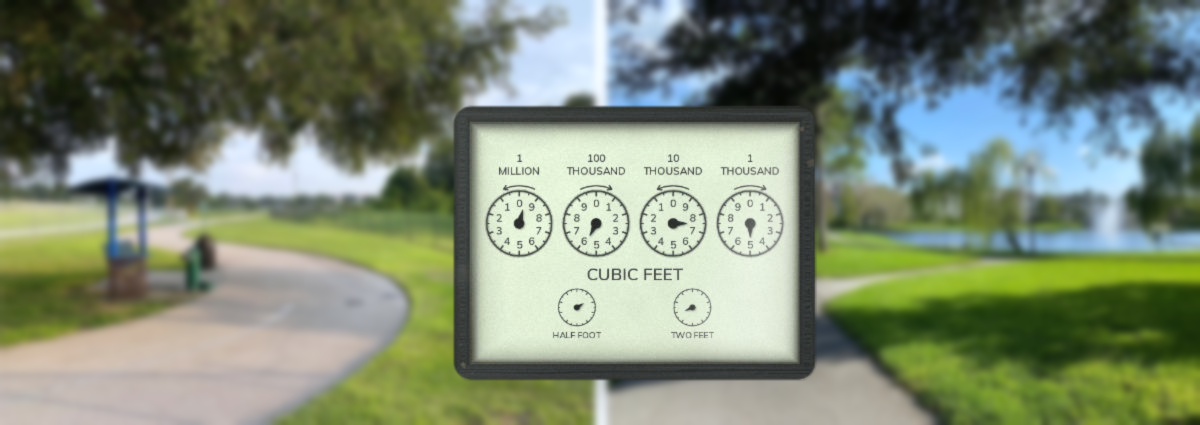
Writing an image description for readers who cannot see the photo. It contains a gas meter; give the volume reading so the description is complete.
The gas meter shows 957500 ft³
